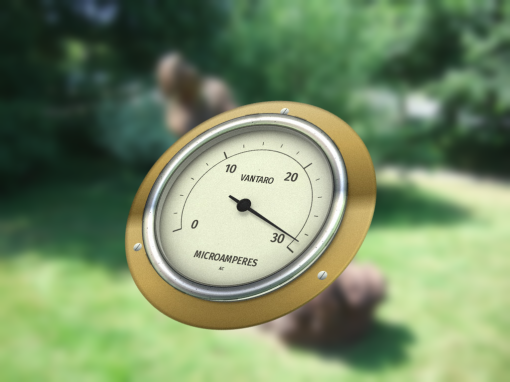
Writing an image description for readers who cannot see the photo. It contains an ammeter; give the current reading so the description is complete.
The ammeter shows 29 µA
